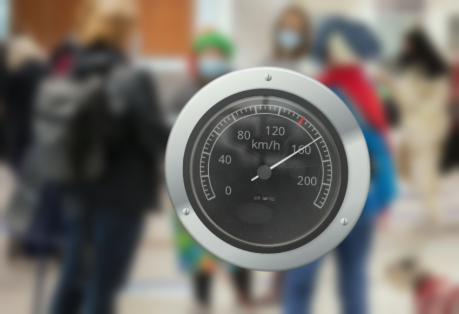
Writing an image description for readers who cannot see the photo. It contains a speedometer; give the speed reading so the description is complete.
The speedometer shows 160 km/h
